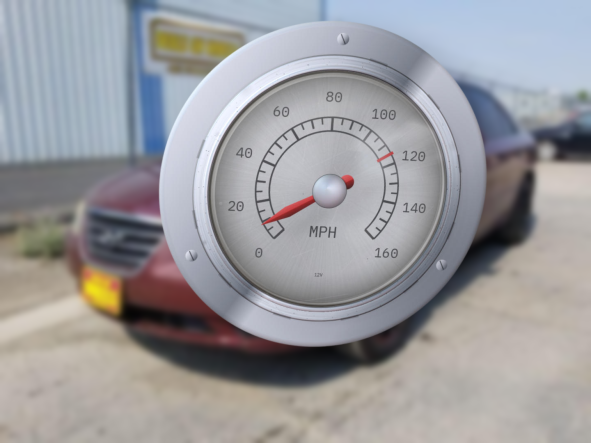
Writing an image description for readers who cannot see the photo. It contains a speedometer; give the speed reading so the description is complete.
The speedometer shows 10 mph
